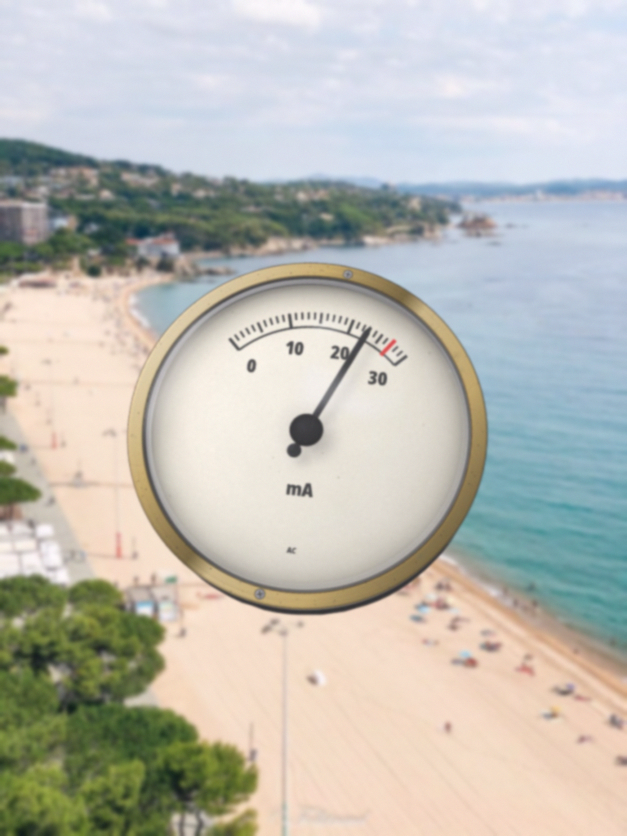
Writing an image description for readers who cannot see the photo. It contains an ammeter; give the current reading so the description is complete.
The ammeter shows 23 mA
